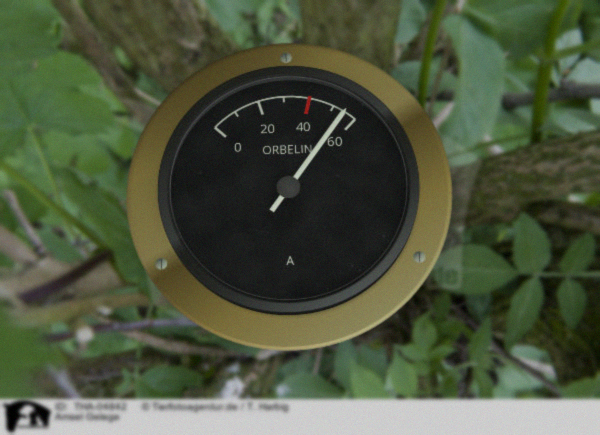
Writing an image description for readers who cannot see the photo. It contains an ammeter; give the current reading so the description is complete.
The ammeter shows 55 A
